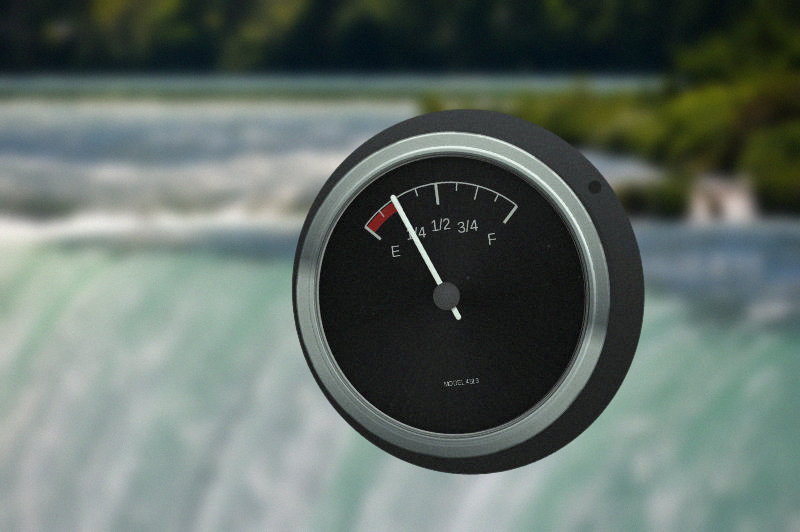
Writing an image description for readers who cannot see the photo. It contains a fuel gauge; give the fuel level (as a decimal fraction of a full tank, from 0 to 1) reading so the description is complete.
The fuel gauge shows 0.25
